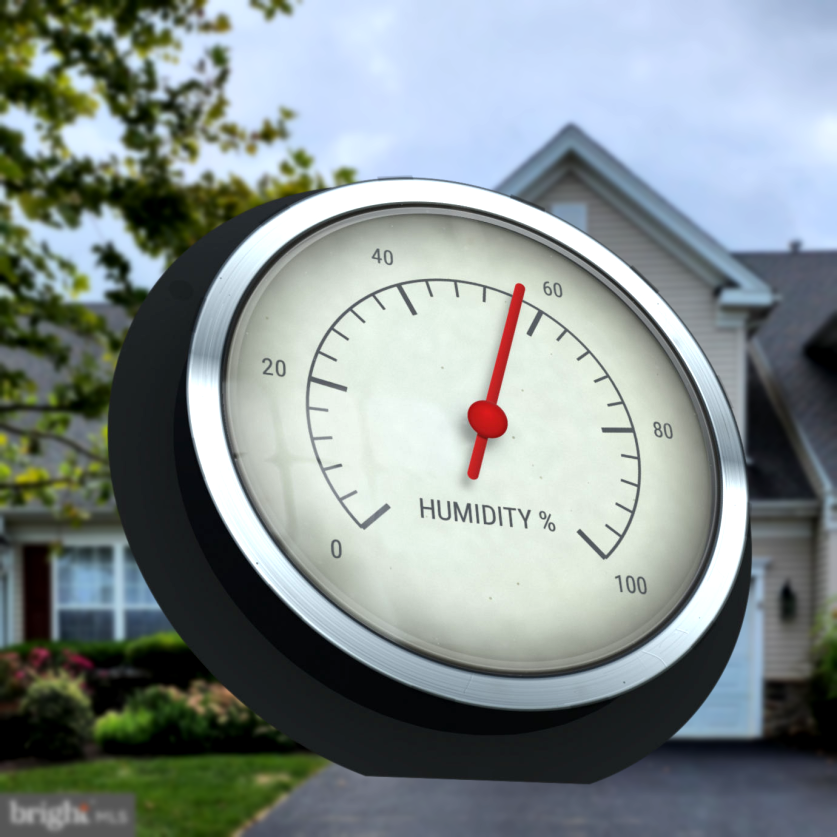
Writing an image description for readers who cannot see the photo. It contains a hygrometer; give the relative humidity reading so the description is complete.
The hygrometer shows 56 %
